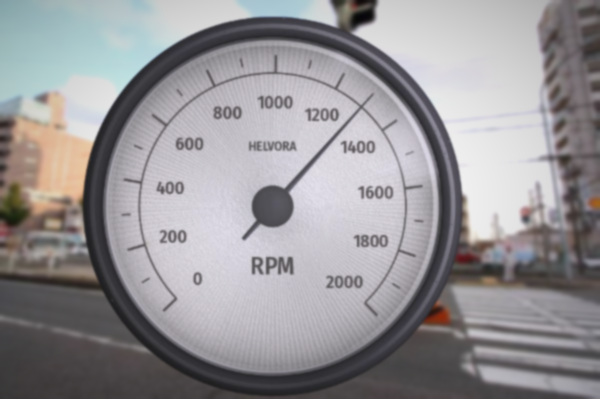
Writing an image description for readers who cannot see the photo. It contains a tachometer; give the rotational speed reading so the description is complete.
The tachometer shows 1300 rpm
